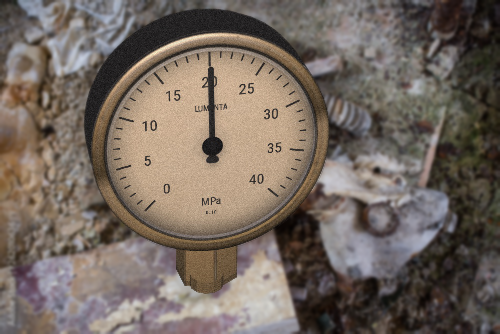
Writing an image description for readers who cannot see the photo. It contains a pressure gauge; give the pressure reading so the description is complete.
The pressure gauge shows 20 MPa
